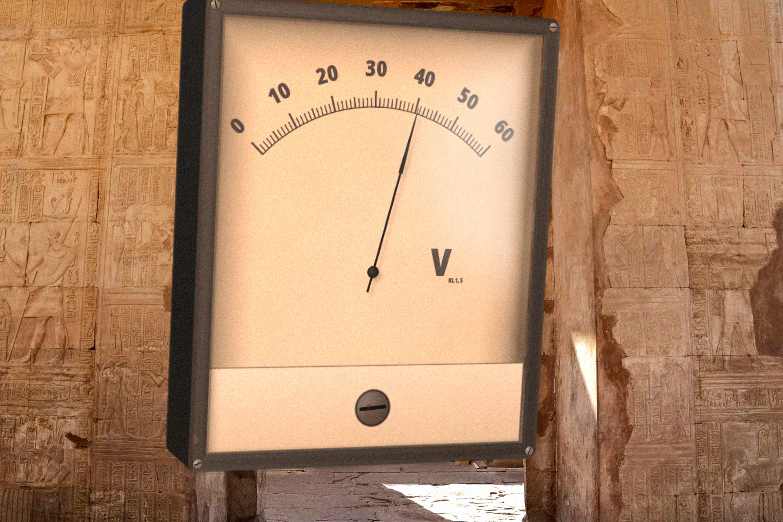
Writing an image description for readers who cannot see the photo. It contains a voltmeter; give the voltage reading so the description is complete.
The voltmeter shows 40 V
